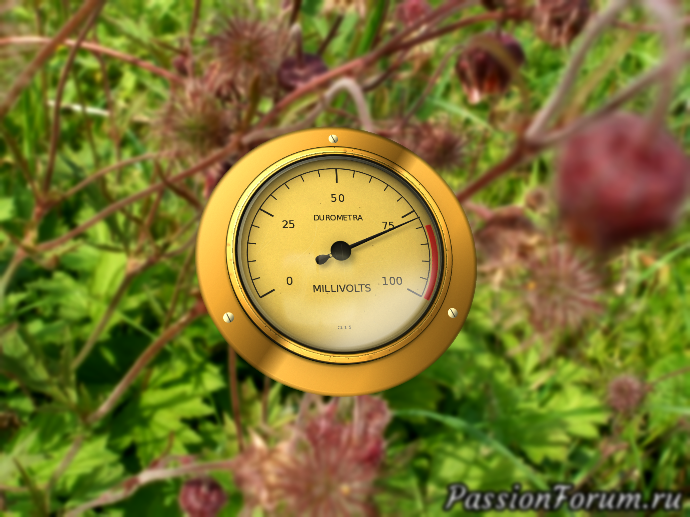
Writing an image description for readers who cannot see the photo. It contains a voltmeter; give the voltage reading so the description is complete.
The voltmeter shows 77.5 mV
